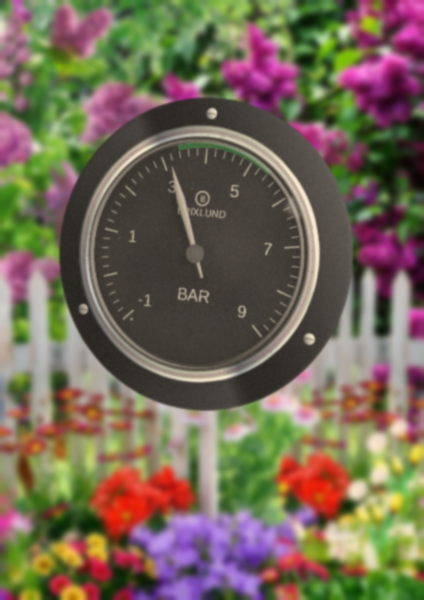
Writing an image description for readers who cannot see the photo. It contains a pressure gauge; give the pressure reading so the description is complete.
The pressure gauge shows 3.2 bar
